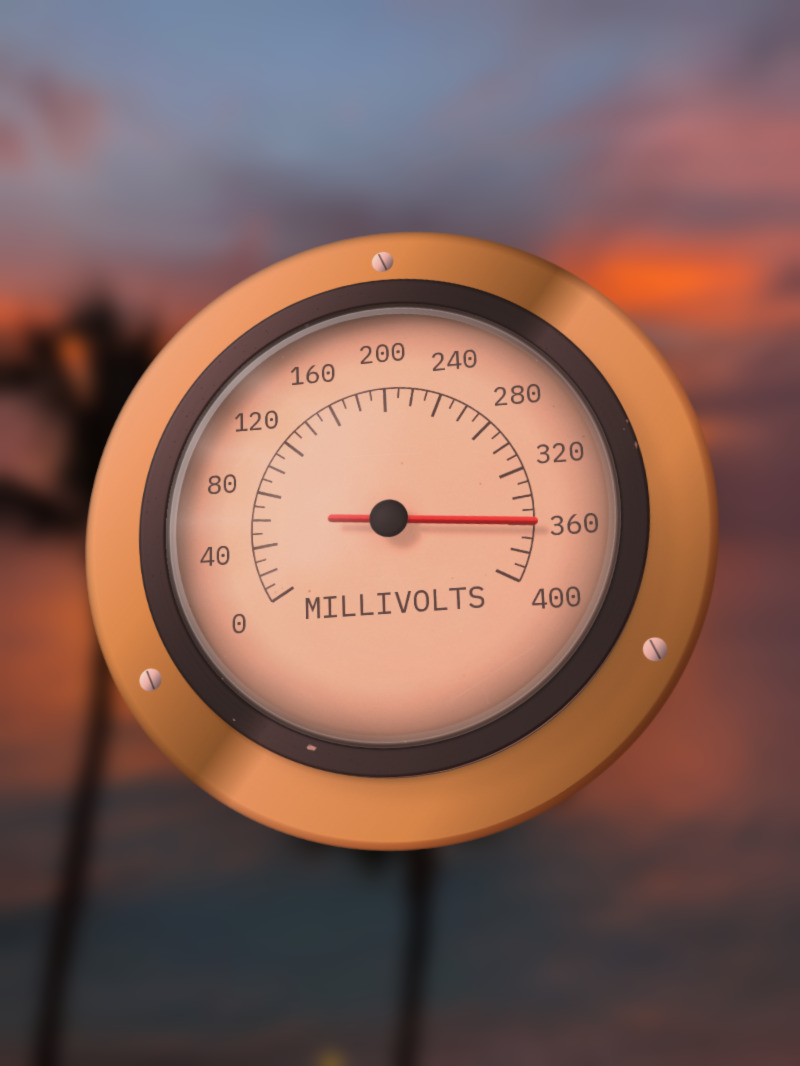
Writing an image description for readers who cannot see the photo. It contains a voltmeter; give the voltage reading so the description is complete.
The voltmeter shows 360 mV
